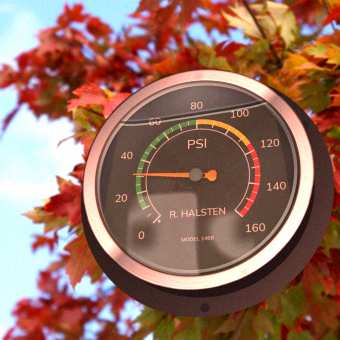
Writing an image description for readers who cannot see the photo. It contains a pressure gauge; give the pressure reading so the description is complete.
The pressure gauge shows 30 psi
